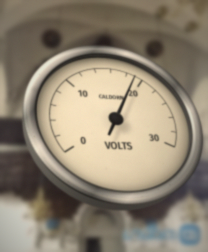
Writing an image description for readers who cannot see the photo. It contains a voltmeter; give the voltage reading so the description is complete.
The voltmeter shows 19 V
